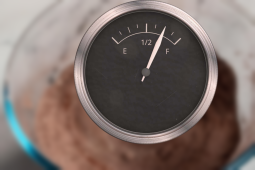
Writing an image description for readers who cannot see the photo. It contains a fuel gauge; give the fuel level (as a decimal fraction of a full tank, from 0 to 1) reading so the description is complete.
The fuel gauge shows 0.75
